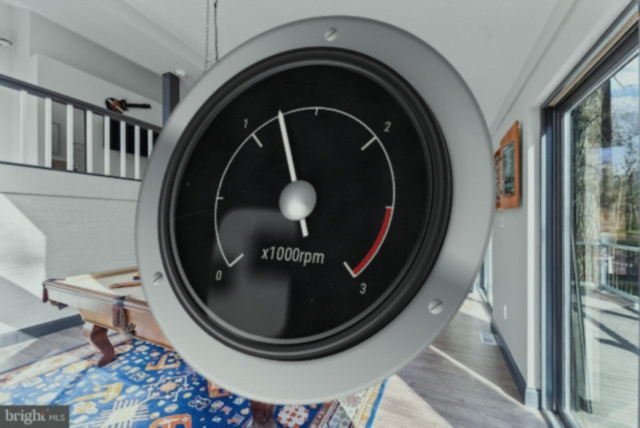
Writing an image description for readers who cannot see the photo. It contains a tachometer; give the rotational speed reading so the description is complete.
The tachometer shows 1250 rpm
